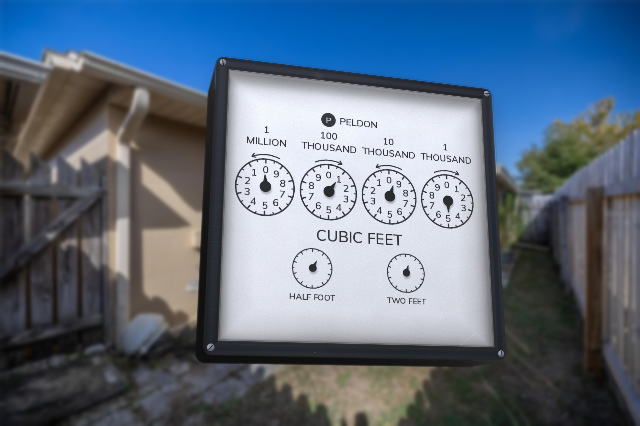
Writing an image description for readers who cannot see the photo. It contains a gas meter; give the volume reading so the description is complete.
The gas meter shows 9500 ft³
